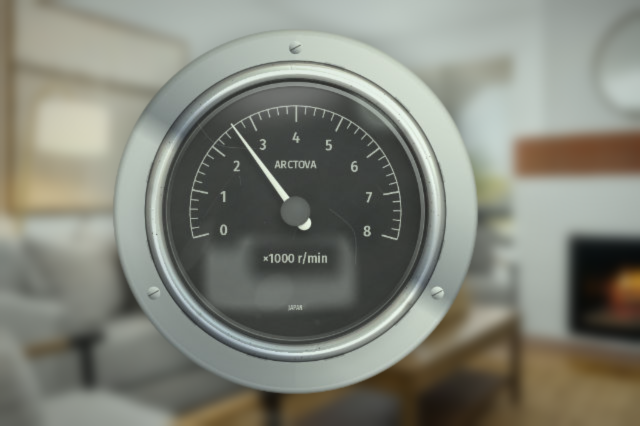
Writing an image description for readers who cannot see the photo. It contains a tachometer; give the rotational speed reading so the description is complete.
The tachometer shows 2600 rpm
